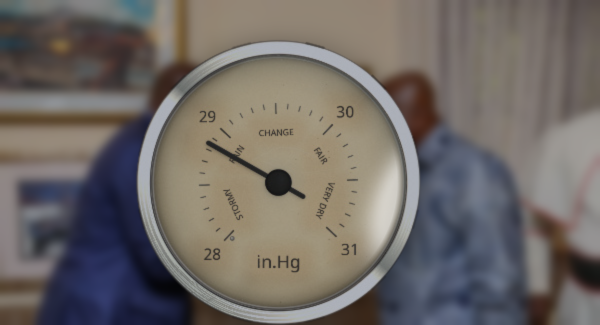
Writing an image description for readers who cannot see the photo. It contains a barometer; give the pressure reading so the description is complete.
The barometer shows 28.85 inHg
